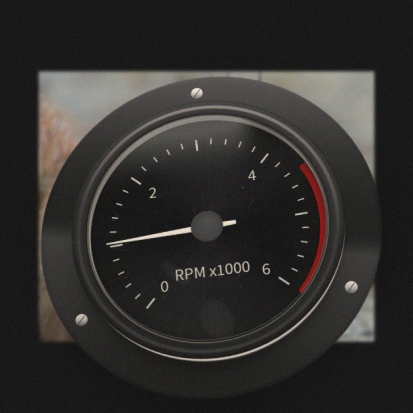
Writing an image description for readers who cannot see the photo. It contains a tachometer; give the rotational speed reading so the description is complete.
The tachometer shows 1000 rpm
